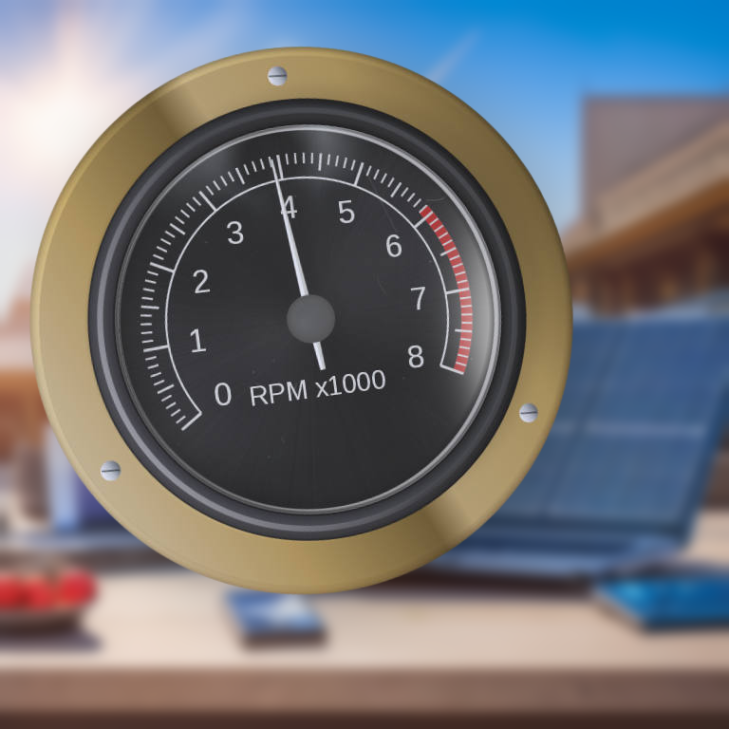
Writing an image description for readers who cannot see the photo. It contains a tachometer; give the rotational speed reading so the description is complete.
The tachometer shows 3900 rpm
